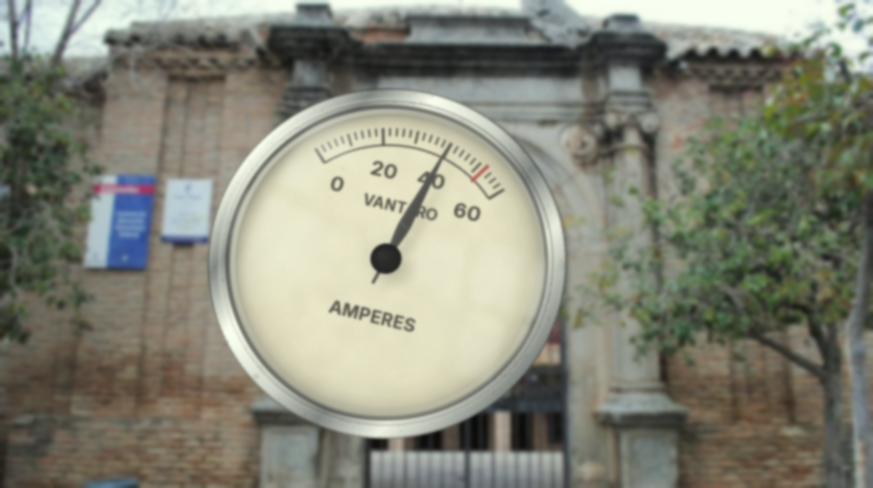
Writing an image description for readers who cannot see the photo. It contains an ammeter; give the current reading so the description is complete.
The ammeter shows 40 A
